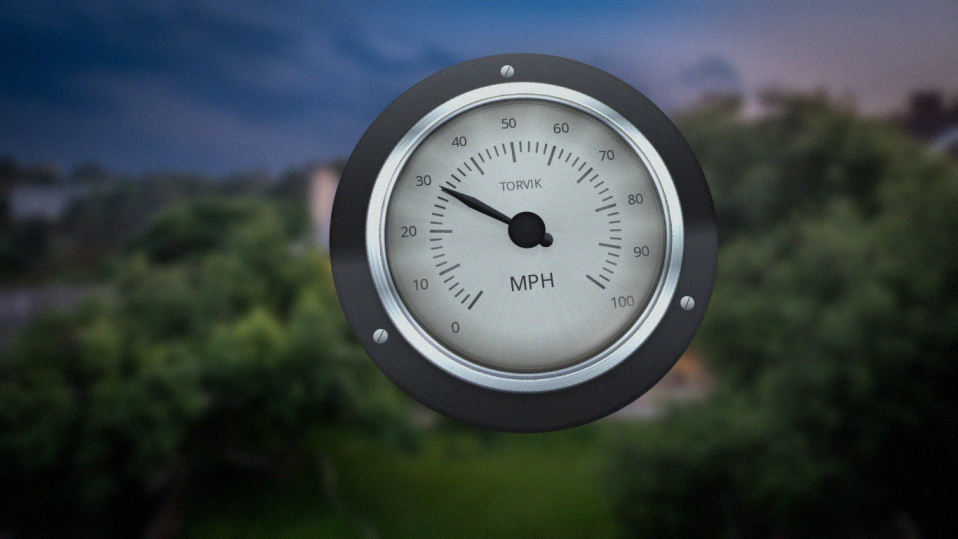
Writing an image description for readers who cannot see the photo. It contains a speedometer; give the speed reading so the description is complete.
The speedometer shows 30 mph
